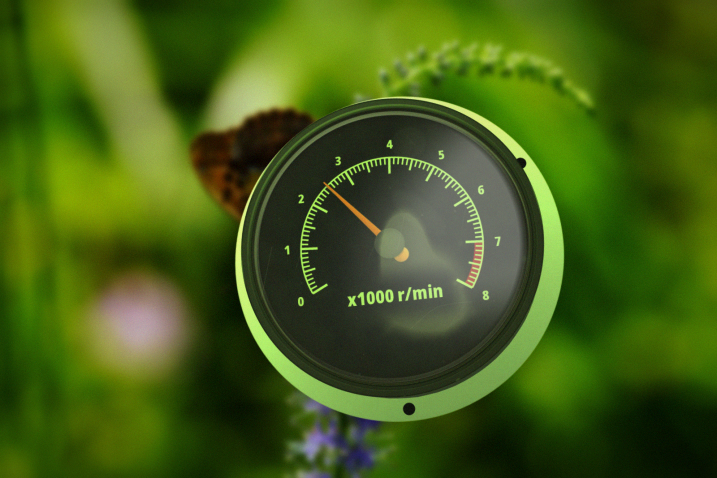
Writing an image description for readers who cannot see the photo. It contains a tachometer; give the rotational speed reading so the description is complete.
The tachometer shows 2500 rpm
